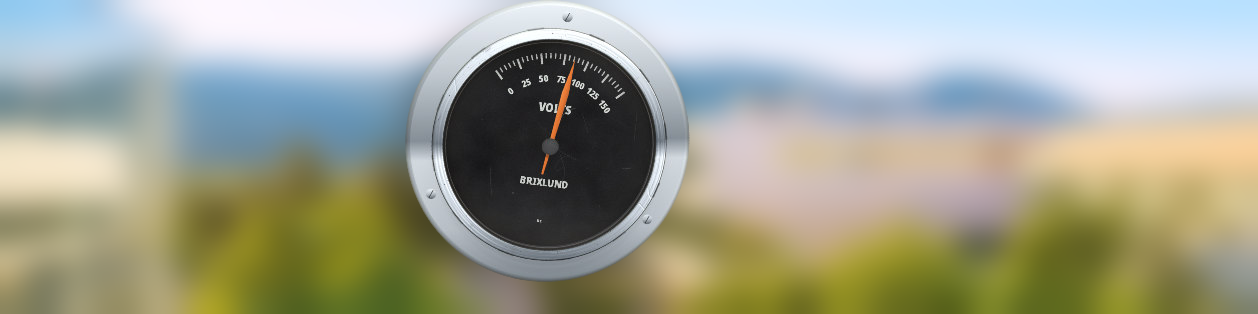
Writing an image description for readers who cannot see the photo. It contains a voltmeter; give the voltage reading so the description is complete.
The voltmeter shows 85 V
